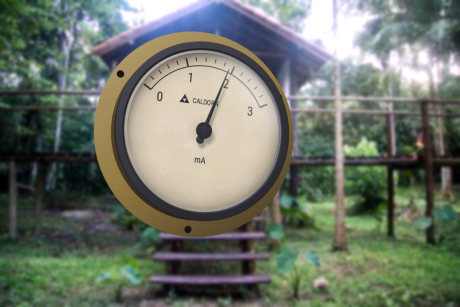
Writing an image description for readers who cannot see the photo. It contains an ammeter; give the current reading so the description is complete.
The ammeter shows 1.9 mA
